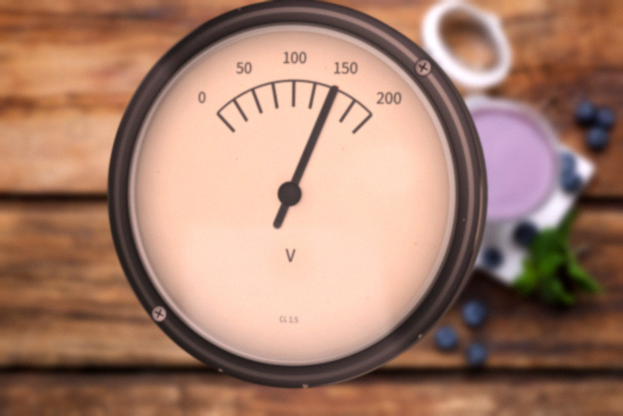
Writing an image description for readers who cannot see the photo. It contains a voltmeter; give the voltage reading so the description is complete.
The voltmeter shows 150 V
